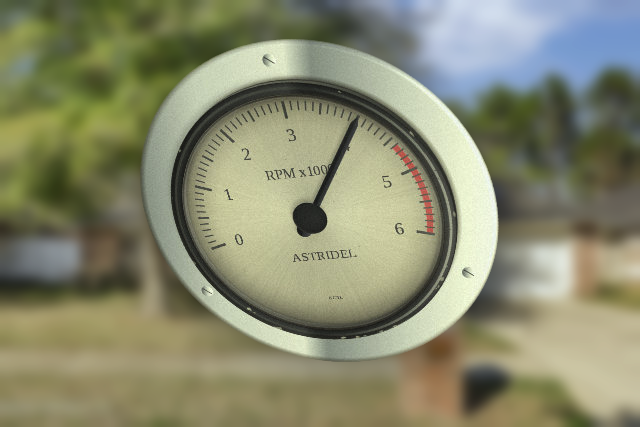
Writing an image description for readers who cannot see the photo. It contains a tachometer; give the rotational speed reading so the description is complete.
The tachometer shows 4000 rpm
